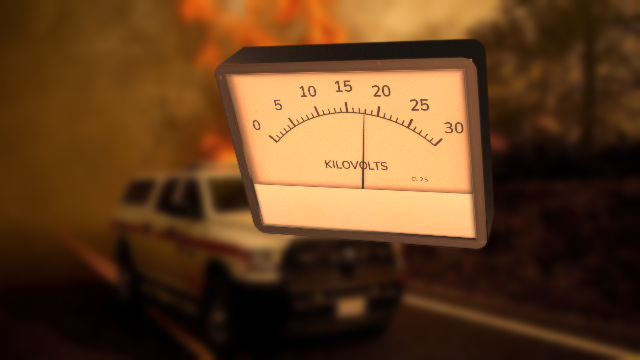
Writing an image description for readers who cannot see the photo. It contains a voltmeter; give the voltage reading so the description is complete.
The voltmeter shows 18 kV
